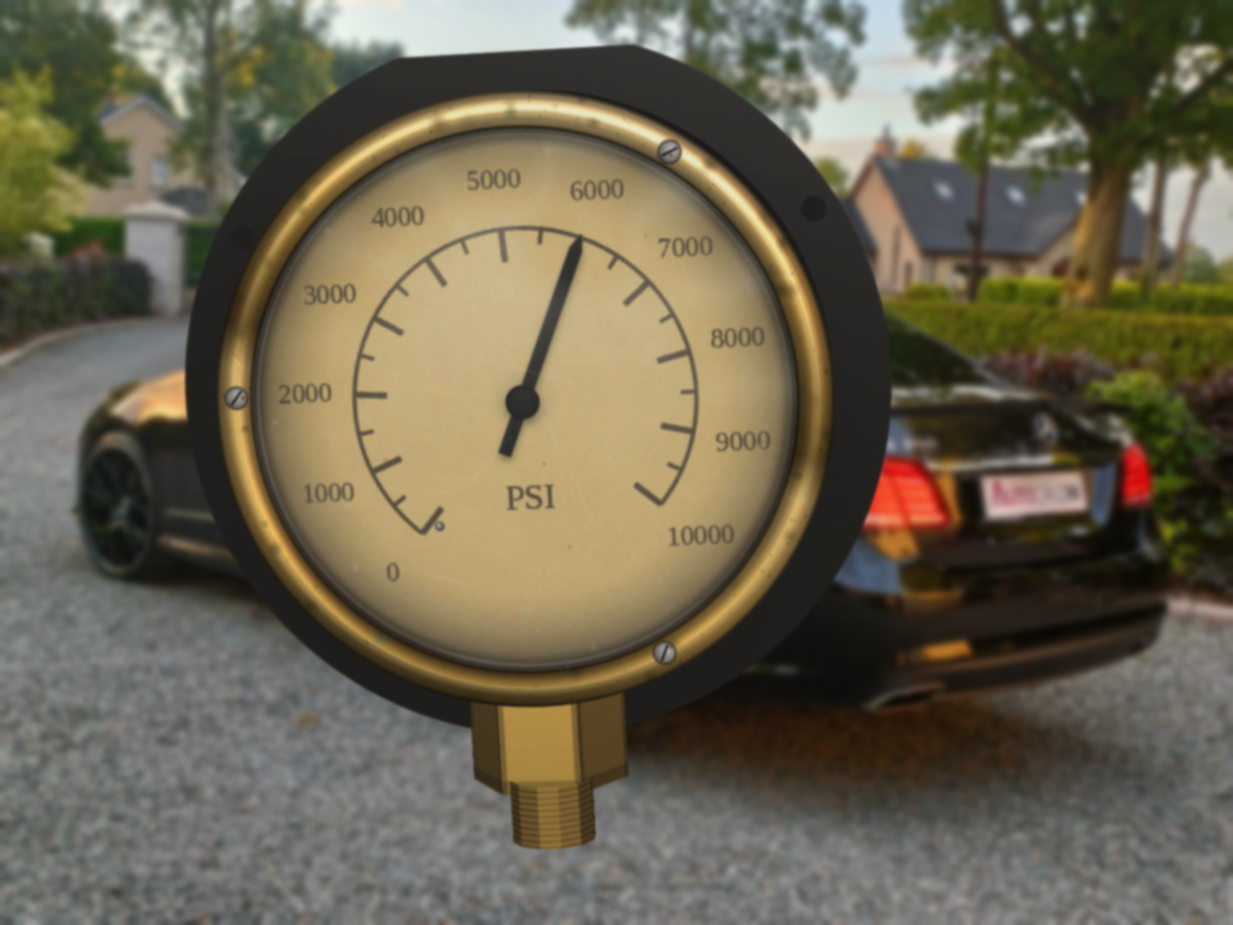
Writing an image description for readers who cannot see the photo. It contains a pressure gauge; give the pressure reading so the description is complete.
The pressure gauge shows 6000 psi
